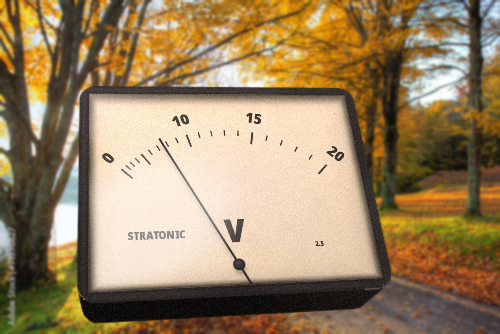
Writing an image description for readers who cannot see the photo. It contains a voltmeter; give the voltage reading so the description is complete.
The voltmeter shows 7.5 V
